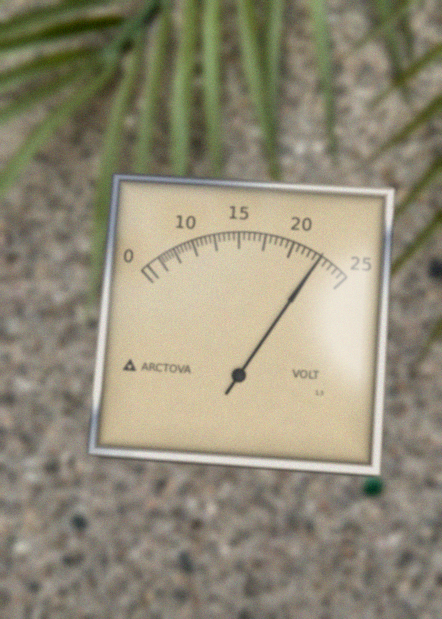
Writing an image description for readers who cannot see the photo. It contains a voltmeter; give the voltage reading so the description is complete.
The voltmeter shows 22.5 V
